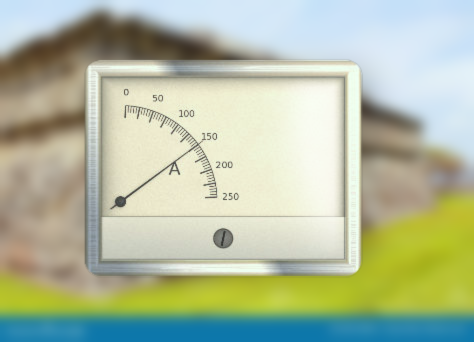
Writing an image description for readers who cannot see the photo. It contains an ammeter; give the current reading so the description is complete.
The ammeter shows 150 A
